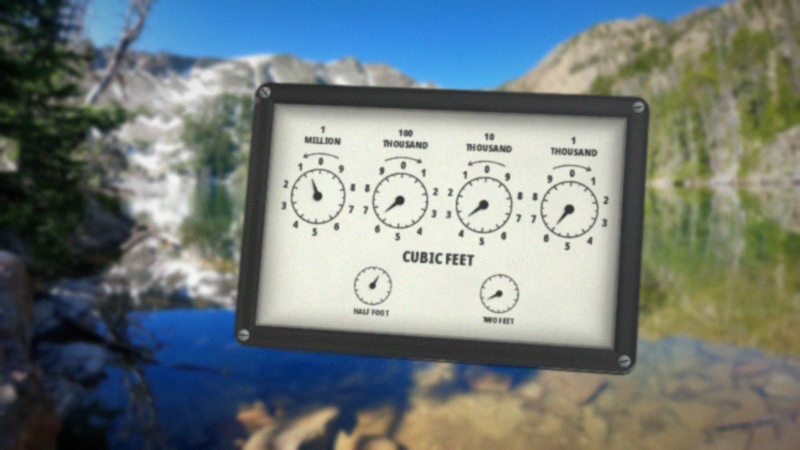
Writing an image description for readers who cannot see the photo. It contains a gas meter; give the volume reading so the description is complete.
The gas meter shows 63600 ft³
